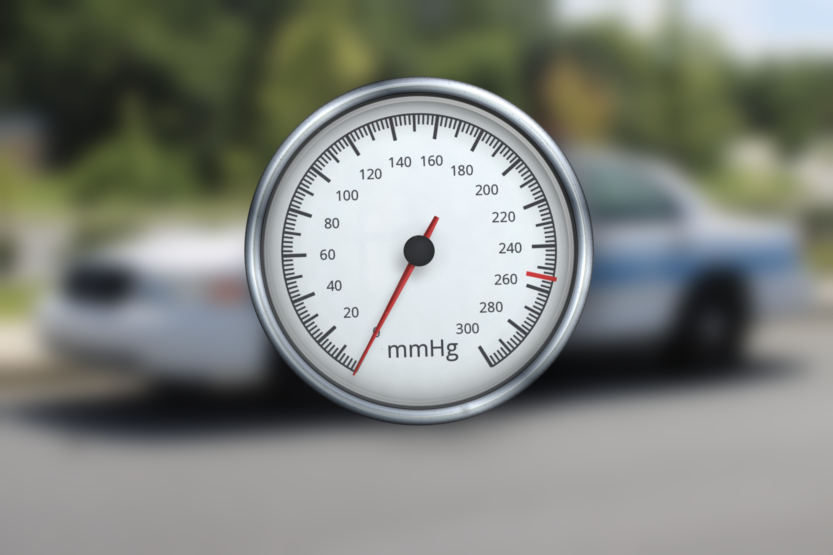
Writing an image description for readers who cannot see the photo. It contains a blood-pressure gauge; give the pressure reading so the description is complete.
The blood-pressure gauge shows 0 mmHg
